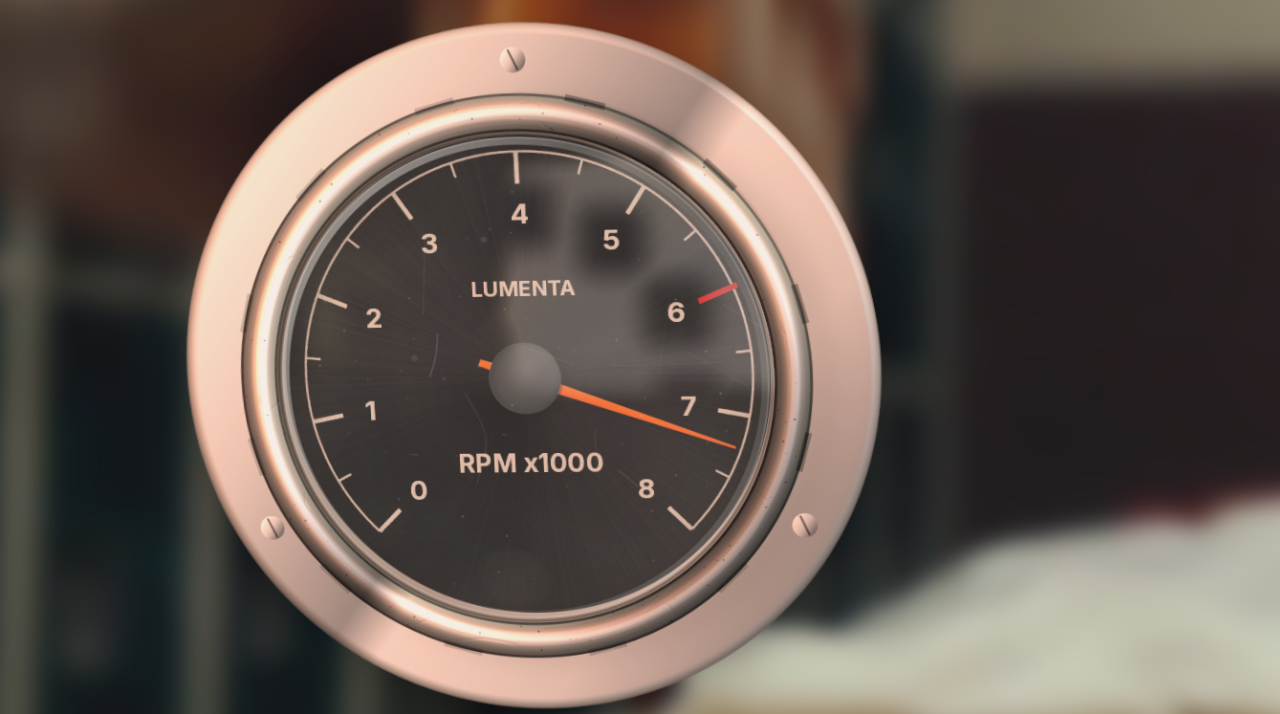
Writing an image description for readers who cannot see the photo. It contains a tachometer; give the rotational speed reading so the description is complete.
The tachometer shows 7250 rpm
